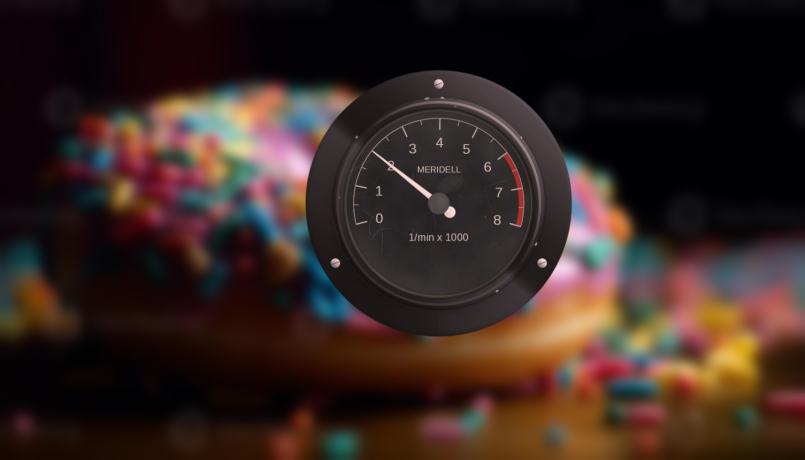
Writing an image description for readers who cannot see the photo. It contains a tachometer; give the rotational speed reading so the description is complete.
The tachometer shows 2000 rpm
